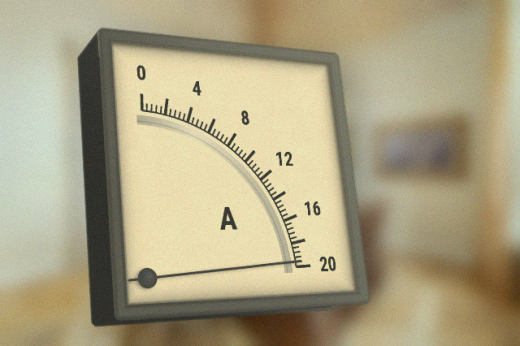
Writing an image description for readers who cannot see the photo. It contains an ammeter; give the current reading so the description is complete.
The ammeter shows 19.6 A
